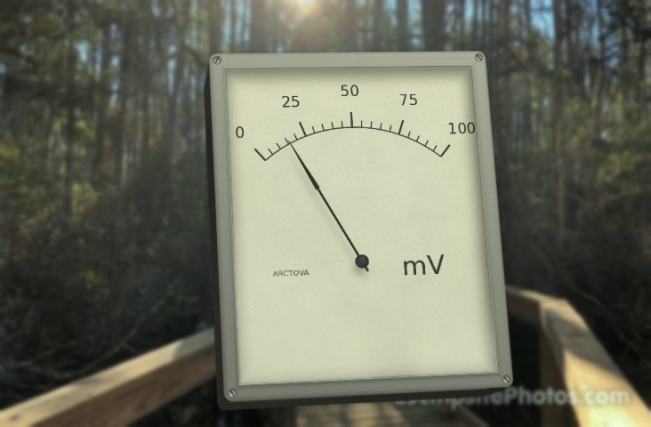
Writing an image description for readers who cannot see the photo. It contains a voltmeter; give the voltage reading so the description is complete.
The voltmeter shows 15 mV
